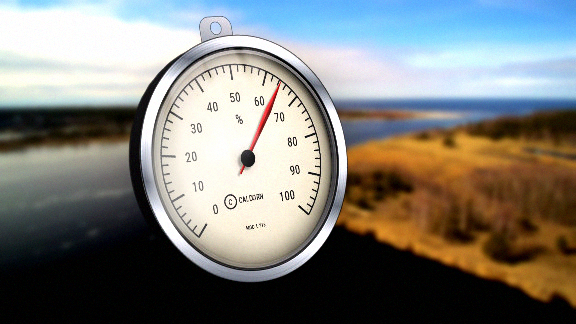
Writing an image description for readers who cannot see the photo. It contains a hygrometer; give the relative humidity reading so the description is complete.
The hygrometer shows 64 %
